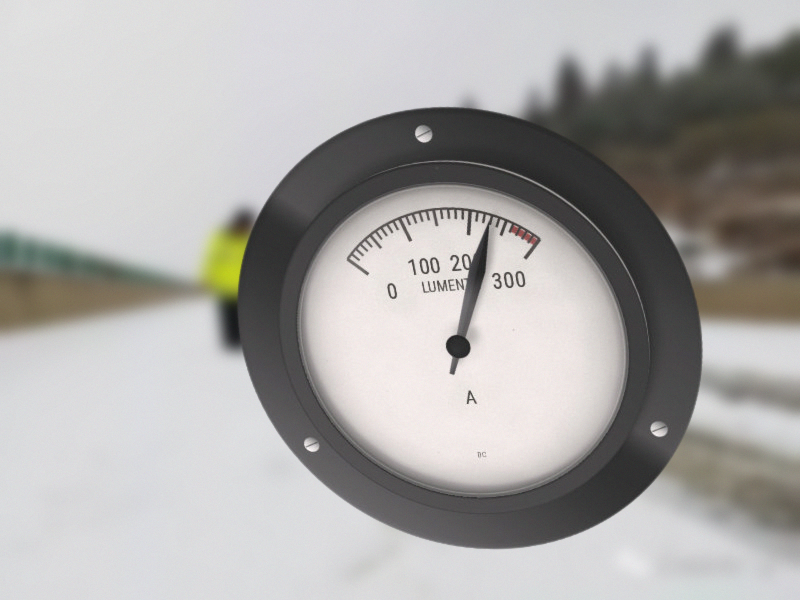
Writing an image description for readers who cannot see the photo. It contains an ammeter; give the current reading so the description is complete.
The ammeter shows 230 A
